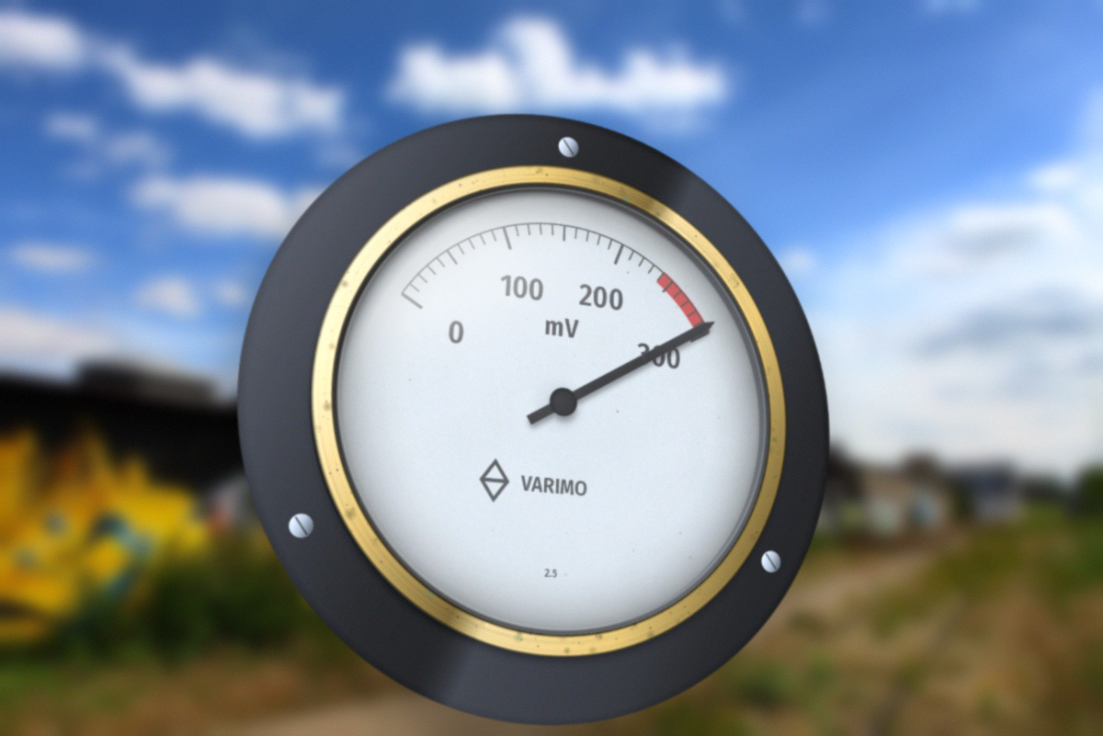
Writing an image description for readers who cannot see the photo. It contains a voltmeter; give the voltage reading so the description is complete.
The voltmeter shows 295 mV
